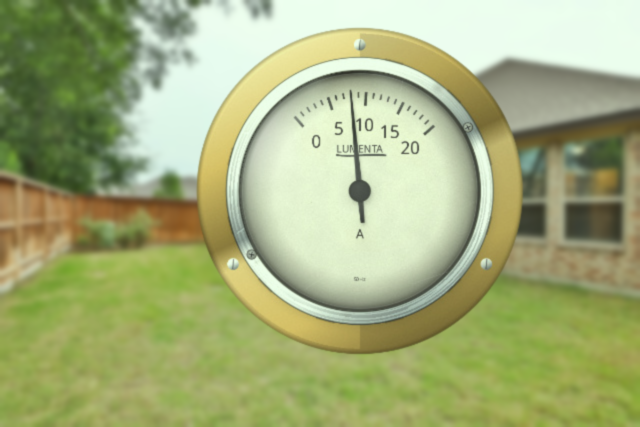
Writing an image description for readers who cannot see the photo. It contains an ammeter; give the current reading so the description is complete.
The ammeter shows 8 A
